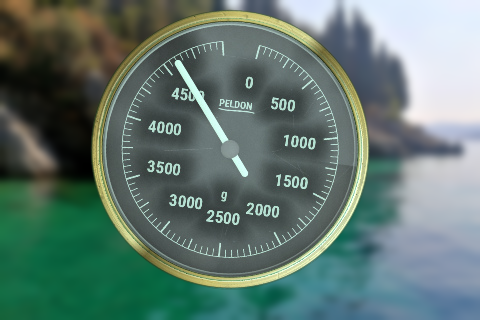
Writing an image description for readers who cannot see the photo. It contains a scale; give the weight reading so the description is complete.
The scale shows 4600 g
